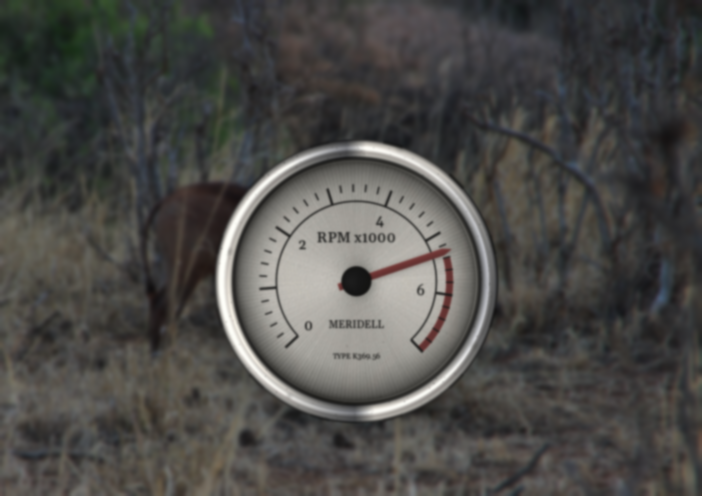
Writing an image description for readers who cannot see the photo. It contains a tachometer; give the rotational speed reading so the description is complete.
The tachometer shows 5300 rpm
